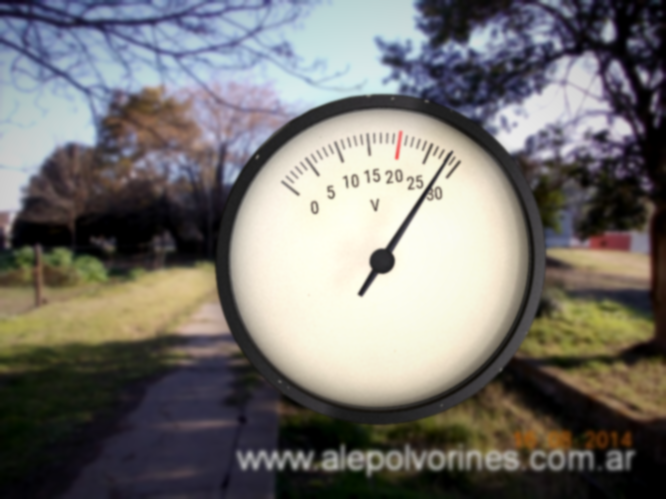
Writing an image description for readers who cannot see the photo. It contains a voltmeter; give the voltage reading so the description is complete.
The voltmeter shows 28 V
